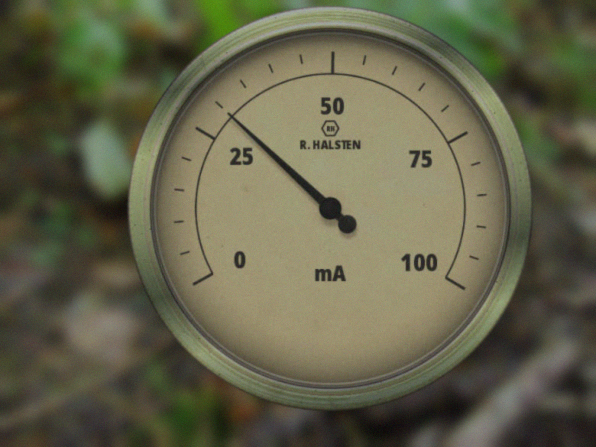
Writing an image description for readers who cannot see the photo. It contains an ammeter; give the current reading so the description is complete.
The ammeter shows 30 mA
